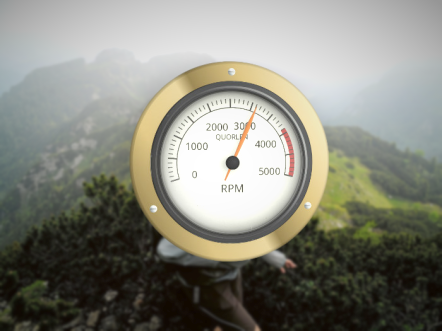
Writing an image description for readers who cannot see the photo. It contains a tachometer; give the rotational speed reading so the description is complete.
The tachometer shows 3100 rpm
